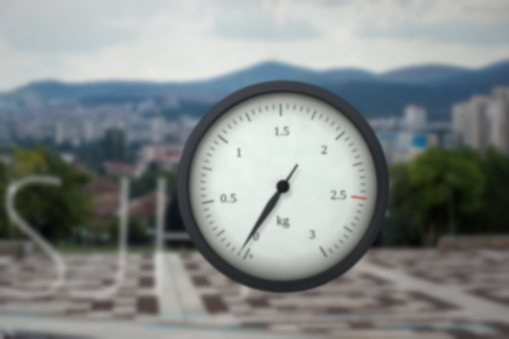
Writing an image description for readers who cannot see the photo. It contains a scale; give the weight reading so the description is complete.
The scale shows 0.05 kg
